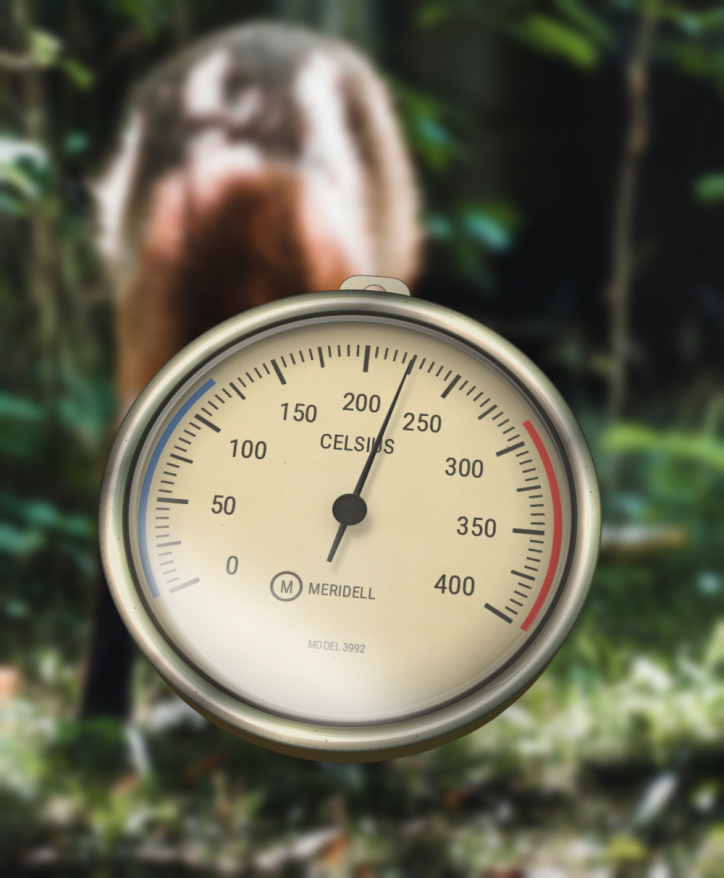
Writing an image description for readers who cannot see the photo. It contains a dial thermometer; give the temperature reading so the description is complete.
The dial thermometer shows 225 °C
